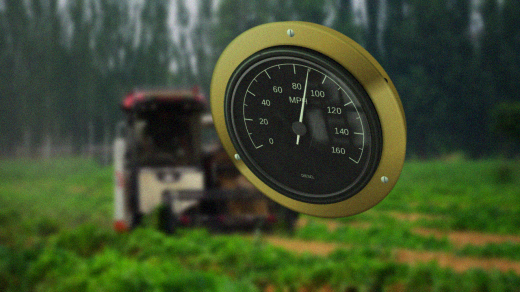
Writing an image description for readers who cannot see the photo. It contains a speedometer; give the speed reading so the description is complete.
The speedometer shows 90 mph
